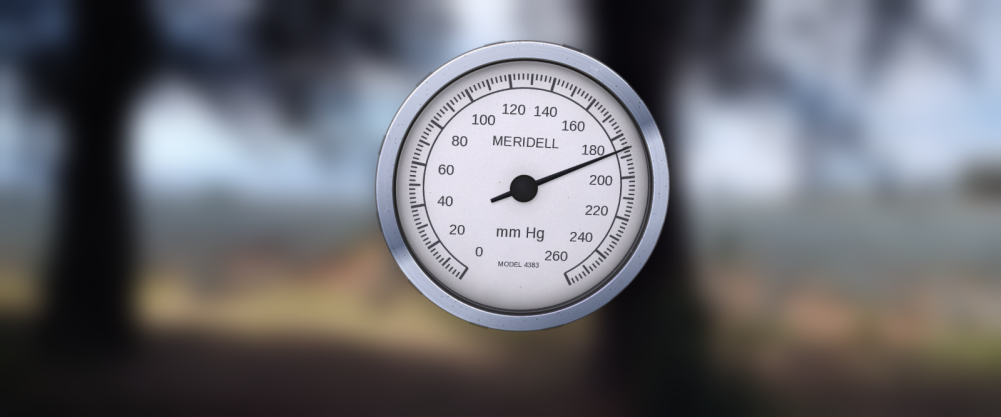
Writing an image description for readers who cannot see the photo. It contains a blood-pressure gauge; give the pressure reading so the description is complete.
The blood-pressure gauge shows 186 mmHg
